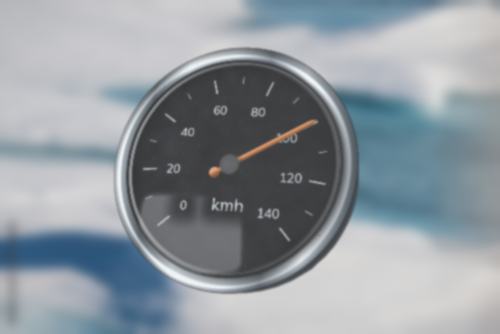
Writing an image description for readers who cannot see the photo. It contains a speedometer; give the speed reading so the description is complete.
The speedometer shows 100 km/h
